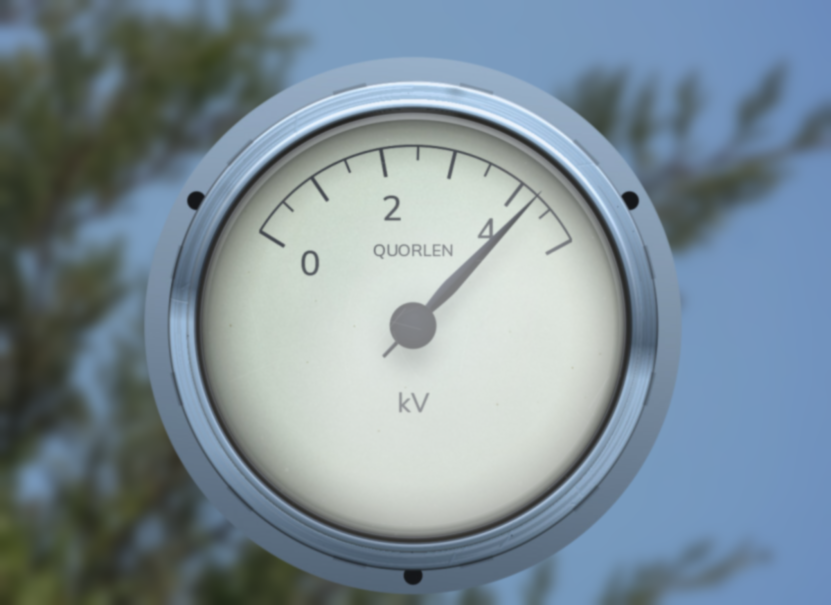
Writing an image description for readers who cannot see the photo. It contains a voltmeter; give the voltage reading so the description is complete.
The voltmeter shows 4.25 kV
